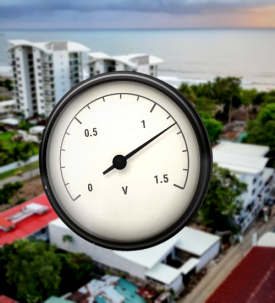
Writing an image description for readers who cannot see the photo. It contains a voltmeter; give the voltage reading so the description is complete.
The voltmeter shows 1.15 V
